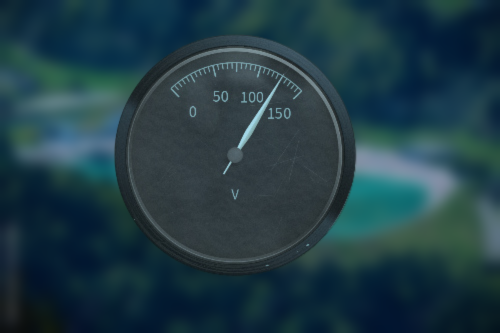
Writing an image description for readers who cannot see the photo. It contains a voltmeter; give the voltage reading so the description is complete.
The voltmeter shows 125 V
